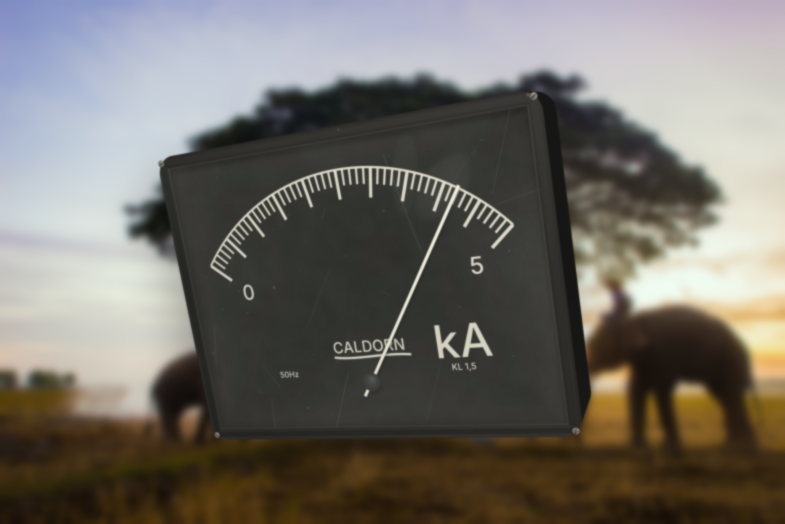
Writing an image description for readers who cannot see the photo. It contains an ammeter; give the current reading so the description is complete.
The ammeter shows 4.2 kA
